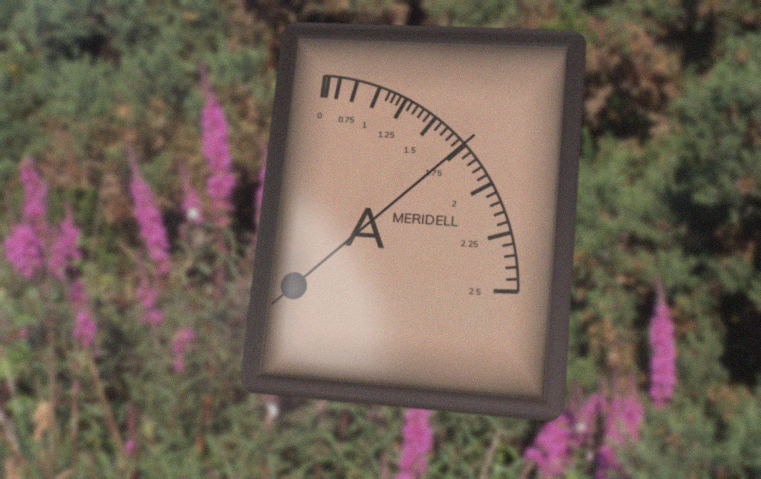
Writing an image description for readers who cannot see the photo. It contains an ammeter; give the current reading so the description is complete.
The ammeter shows 1.75 A
